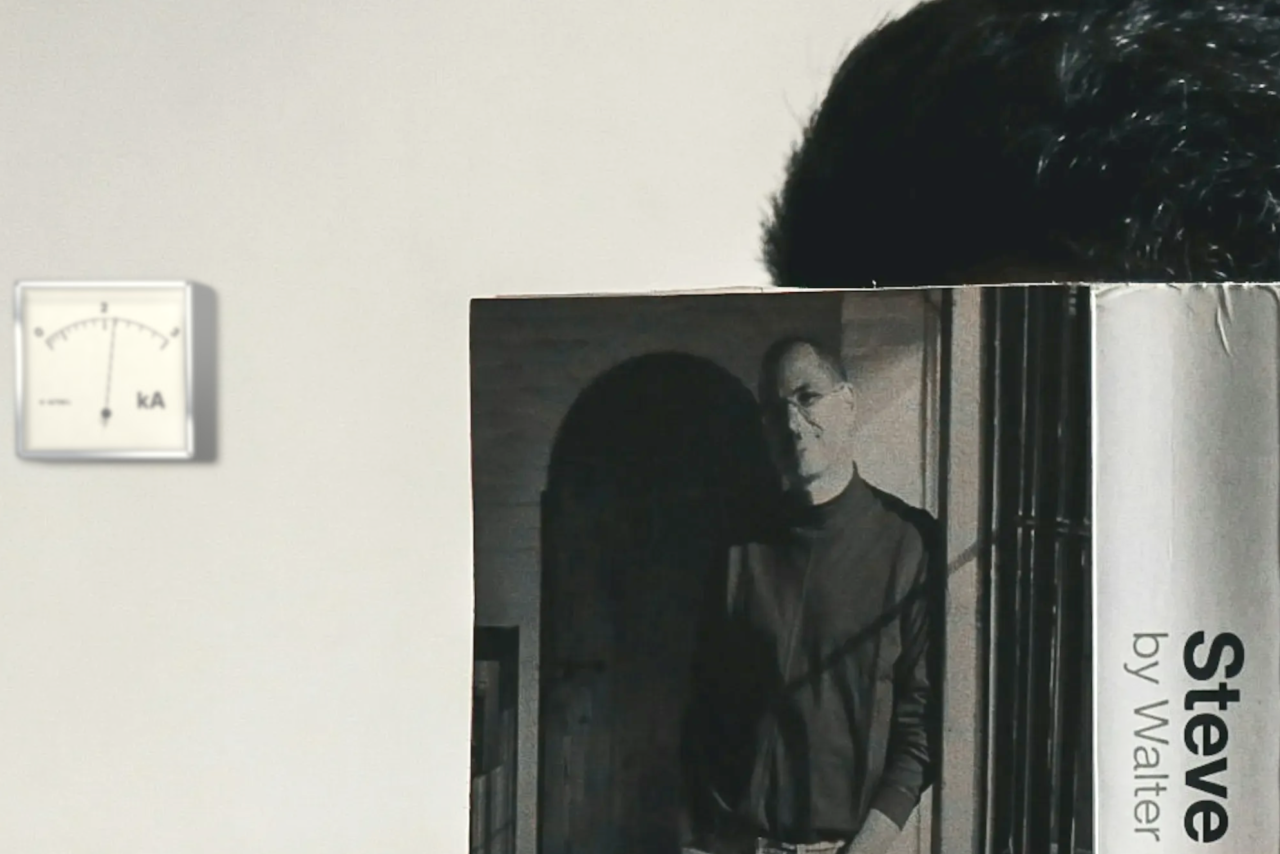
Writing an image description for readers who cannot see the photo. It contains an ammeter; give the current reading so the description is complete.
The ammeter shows 2.2 kA
